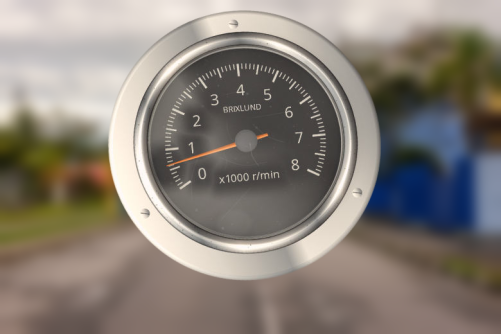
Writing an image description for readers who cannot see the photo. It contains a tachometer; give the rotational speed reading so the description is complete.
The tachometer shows 600 rpm
